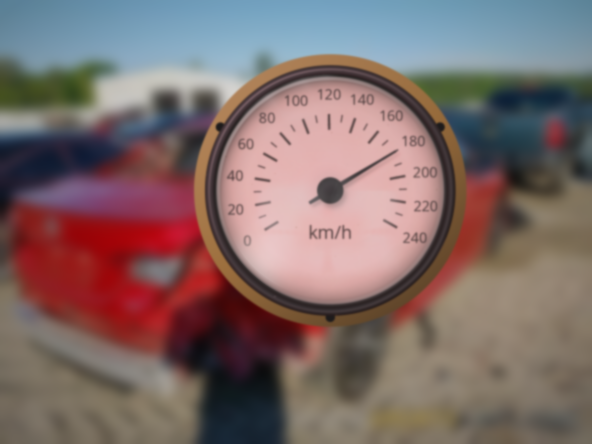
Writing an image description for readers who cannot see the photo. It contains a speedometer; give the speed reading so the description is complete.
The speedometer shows 180 km/h
